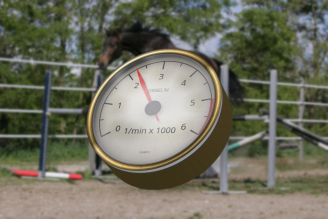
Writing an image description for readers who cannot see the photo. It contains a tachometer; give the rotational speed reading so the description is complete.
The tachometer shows 2250 rpm
